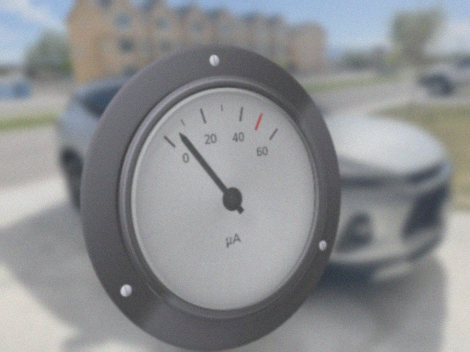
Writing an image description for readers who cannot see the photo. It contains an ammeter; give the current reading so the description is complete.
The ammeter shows 5 µA
